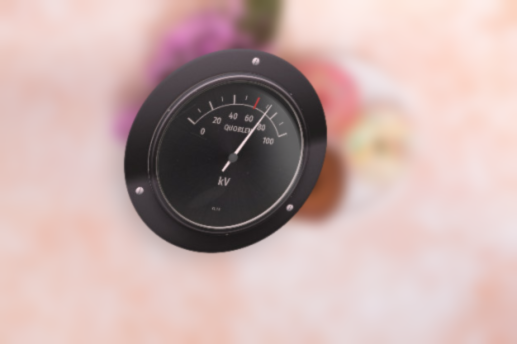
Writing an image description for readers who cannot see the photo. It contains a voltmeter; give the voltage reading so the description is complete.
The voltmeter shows 70 kV
